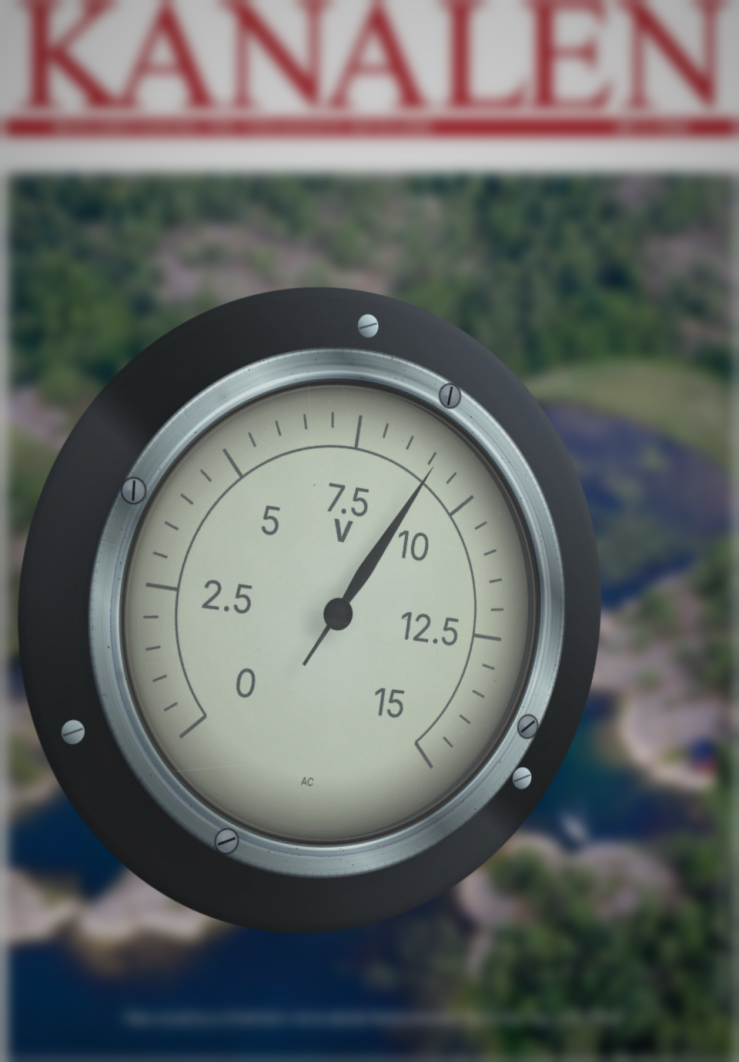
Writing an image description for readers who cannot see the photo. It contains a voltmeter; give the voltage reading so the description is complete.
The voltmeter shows 9 V
